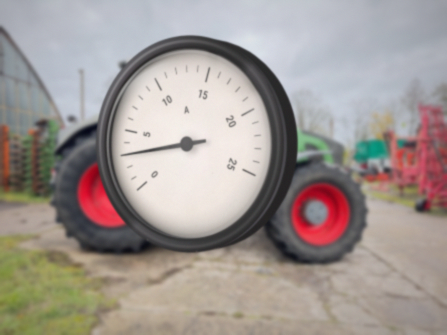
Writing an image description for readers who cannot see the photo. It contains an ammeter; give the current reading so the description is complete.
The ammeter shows 3 A
